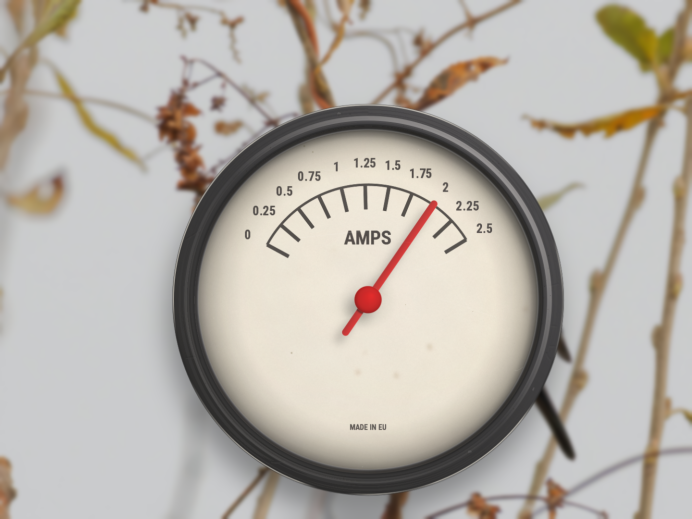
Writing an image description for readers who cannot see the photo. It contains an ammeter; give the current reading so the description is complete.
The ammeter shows 2 A
